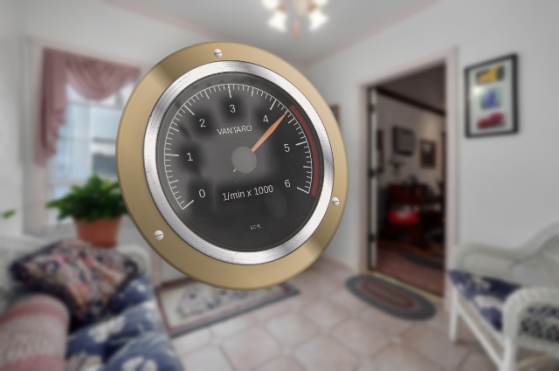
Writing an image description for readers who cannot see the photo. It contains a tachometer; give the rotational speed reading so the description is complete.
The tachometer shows 4300 rpm
